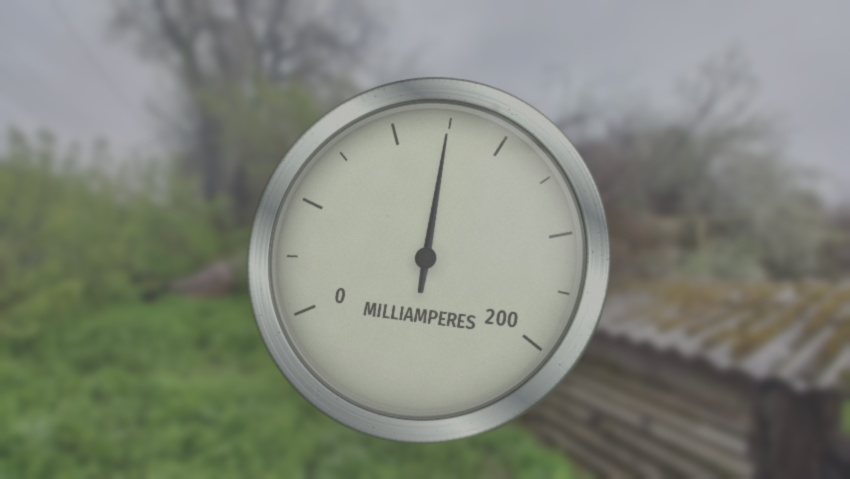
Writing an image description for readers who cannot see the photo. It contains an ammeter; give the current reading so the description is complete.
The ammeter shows 100 mA
